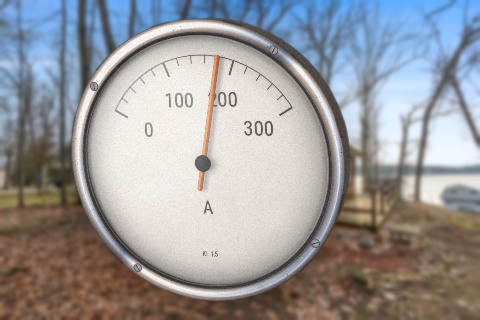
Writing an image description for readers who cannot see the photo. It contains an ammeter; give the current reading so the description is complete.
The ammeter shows 180 A
